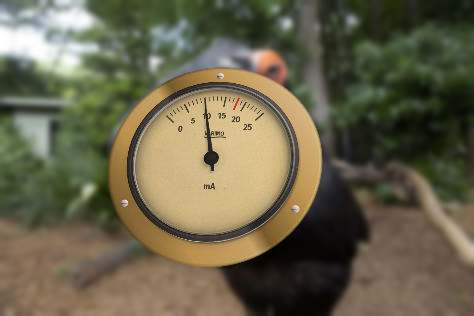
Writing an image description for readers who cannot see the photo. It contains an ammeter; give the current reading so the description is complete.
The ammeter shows 10 mA
